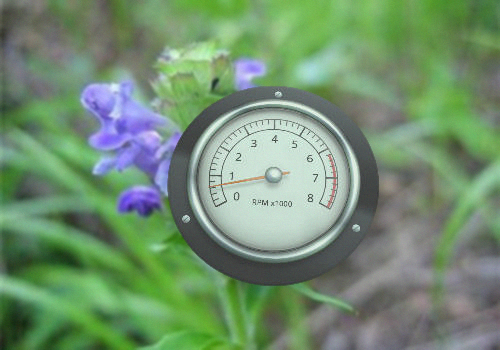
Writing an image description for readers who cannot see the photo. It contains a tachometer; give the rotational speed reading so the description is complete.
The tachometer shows 600 rpm
